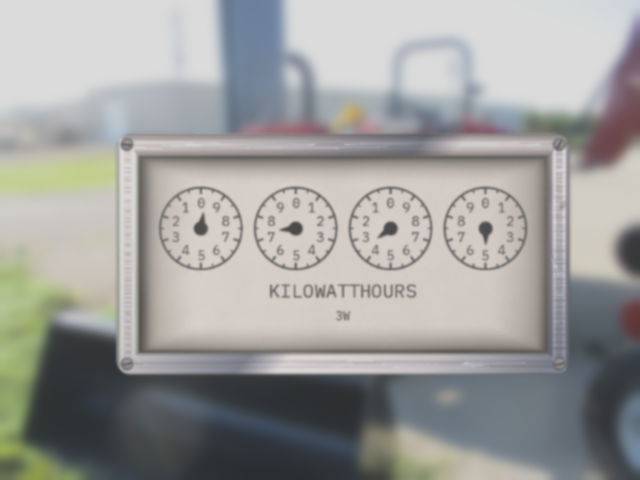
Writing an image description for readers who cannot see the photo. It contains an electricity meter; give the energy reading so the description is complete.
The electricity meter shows 9735 kWh
